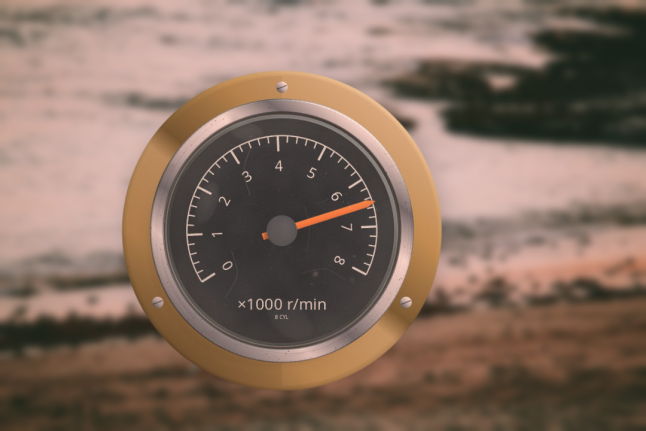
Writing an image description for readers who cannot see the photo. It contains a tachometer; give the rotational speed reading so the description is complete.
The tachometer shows 6500 rpm
